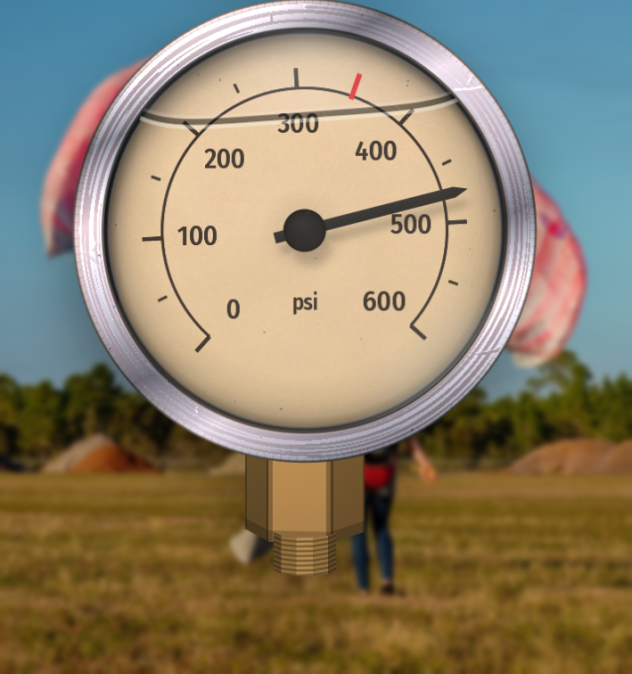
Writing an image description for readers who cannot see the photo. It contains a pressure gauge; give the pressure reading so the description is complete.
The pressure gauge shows 475 psi
